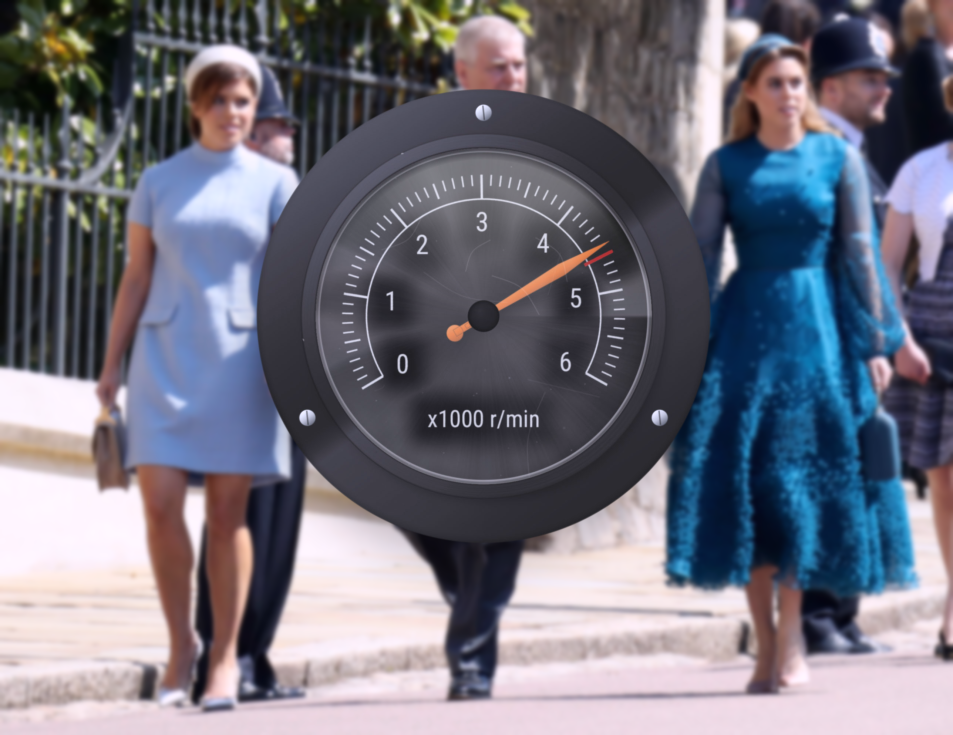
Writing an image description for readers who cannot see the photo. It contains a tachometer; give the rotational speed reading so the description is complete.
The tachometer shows 4500 rpm
